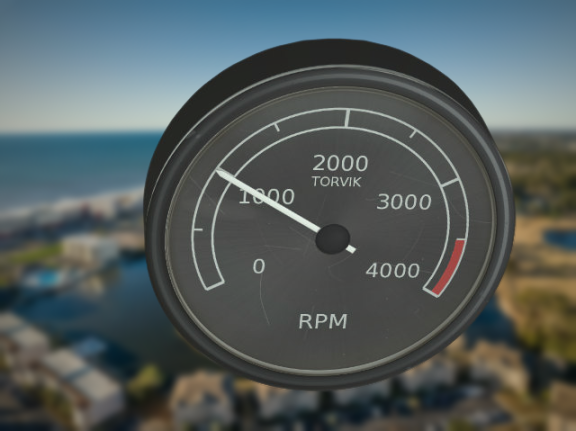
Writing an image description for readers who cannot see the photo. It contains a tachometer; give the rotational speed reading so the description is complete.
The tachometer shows 1000 rpm
